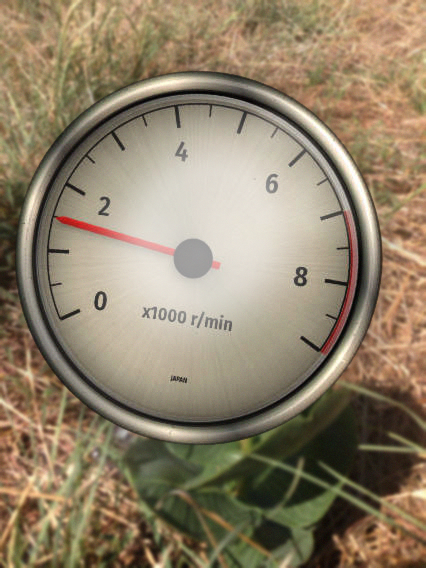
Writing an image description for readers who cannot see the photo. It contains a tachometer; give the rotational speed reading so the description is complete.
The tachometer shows 1500 rpm
